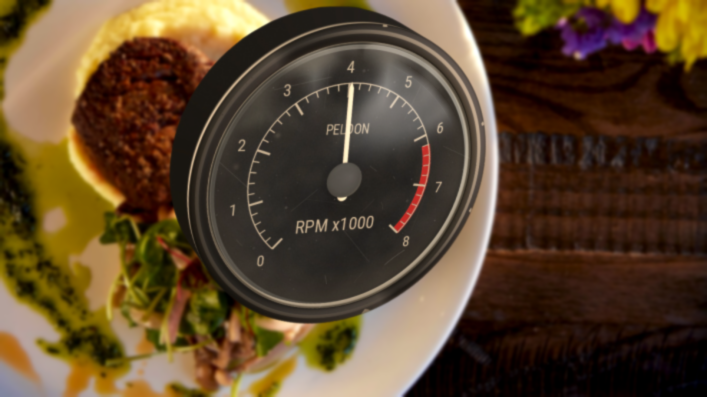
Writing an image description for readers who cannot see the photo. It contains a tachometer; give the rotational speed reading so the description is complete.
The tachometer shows 4000 rpm
